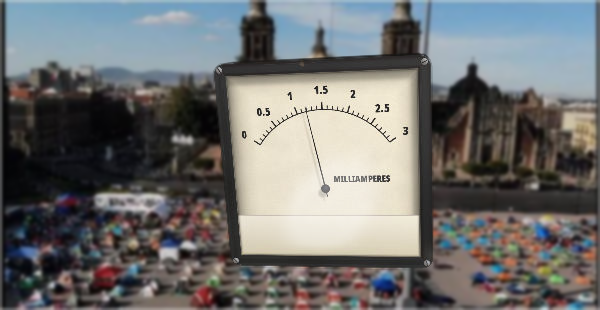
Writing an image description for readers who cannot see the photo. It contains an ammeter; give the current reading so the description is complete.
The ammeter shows 1.2 mA
